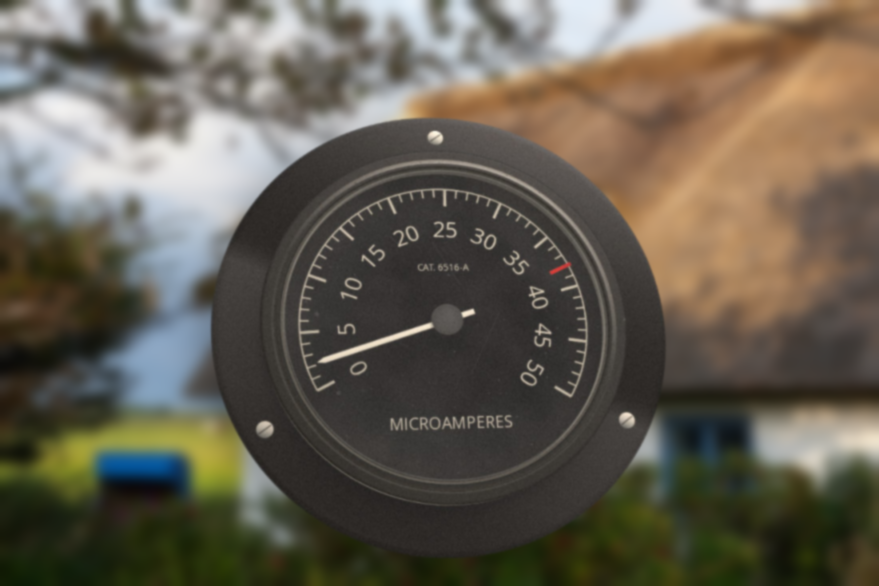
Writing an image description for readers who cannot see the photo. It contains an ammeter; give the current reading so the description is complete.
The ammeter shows 2 µA
